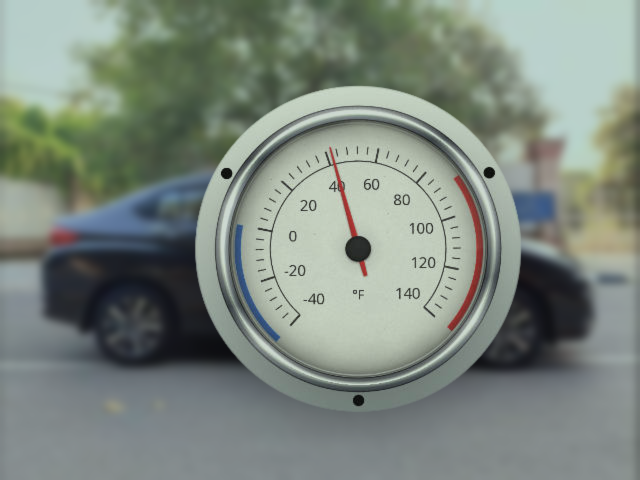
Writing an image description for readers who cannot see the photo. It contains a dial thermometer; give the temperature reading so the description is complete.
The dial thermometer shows 42 °F
